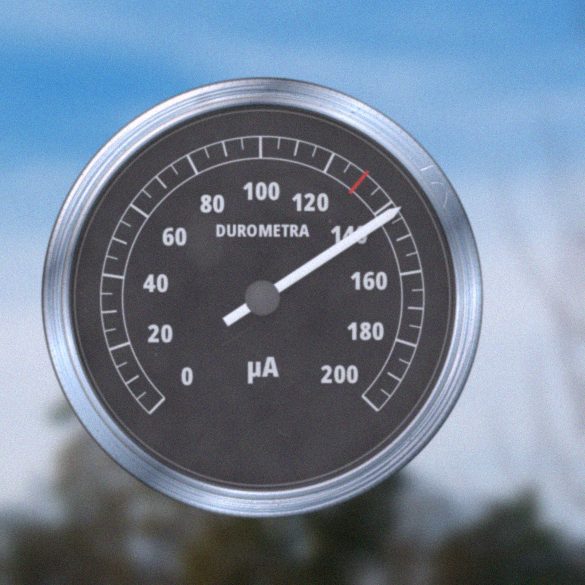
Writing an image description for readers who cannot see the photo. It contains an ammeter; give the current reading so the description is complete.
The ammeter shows 142.5 µA
